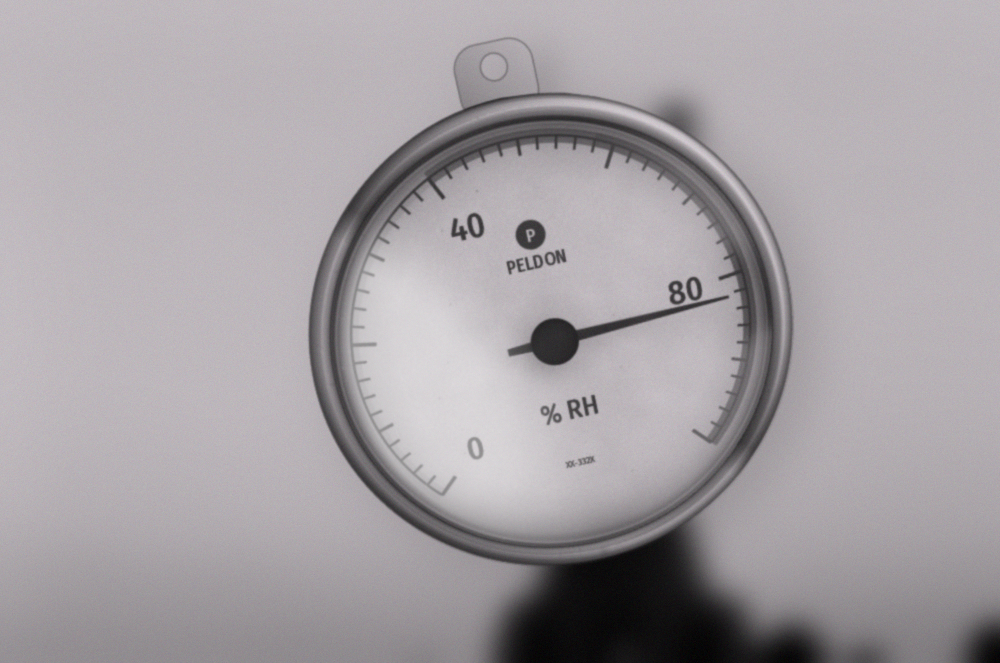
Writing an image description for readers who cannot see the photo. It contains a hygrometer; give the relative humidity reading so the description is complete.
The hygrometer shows 82 %
